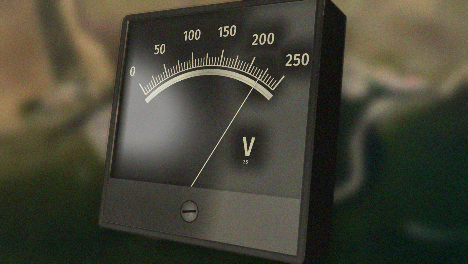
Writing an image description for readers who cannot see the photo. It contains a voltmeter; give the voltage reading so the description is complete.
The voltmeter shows 225 V
